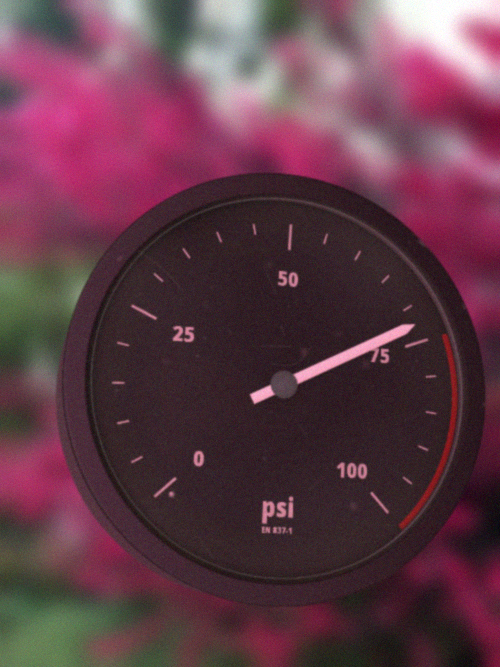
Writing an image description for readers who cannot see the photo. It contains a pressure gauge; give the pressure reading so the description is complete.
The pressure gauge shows 72.5 psi
